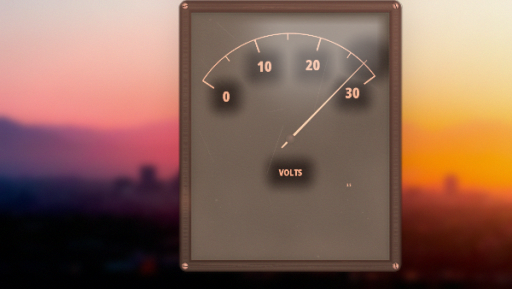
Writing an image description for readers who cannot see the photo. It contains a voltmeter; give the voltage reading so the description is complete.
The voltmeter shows 27.5 V
